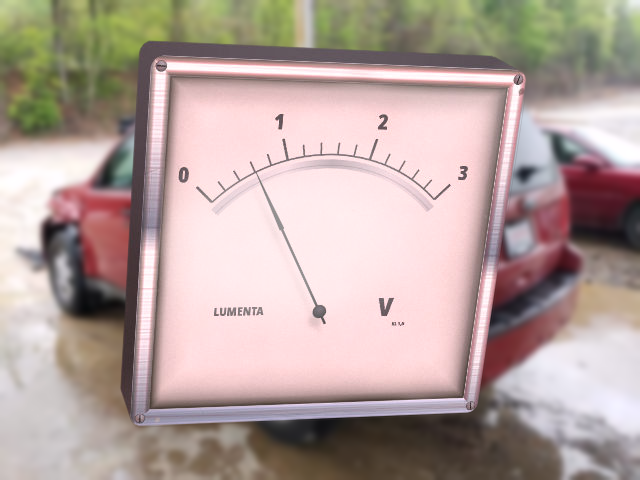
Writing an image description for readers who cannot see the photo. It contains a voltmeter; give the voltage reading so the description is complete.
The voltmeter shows 0.6 V
